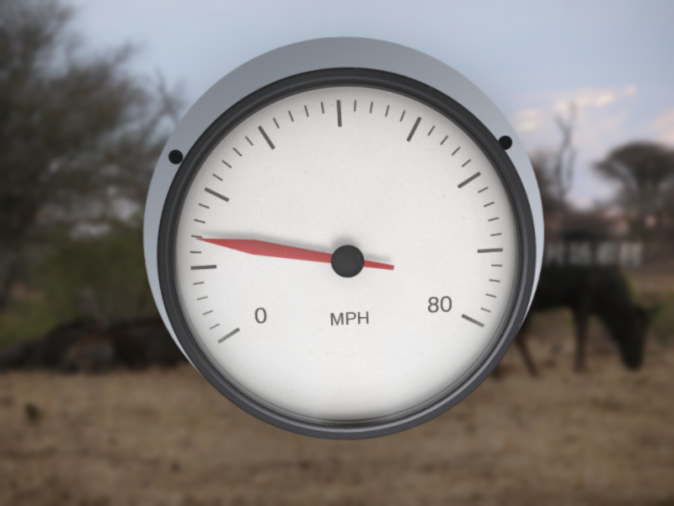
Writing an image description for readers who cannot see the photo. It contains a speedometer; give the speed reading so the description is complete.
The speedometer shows 14 mph
